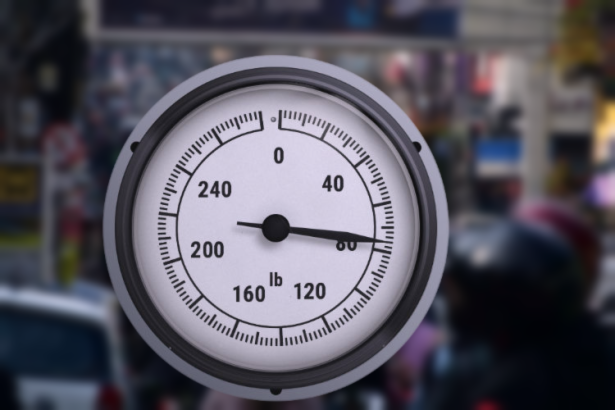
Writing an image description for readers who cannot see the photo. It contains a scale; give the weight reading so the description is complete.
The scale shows 76 lb
